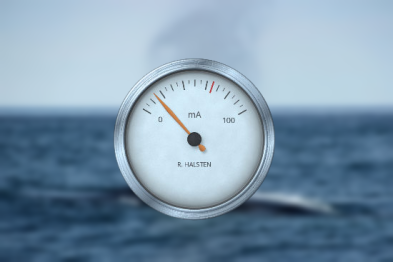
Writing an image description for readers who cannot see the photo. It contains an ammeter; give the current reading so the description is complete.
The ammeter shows 15 mA
